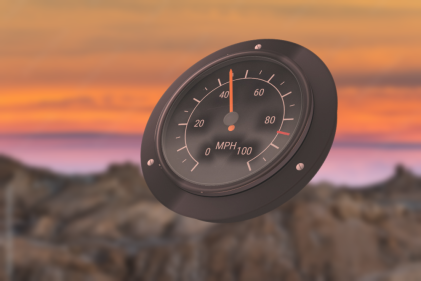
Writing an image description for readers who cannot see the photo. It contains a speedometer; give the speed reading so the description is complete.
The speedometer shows 45 mph
